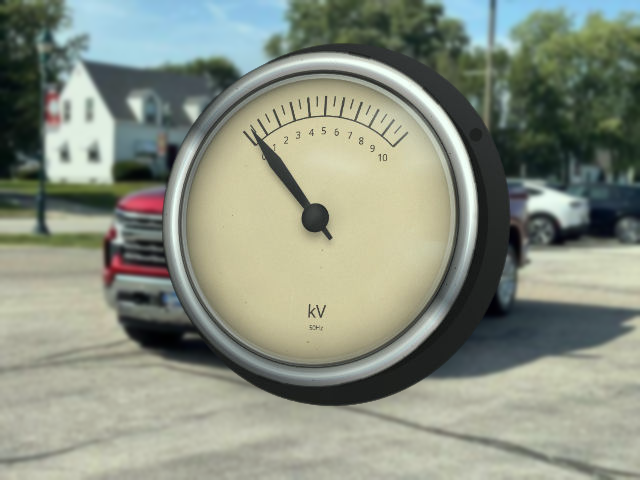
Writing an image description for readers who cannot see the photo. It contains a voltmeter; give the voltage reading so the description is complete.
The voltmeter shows 0.5 kV
